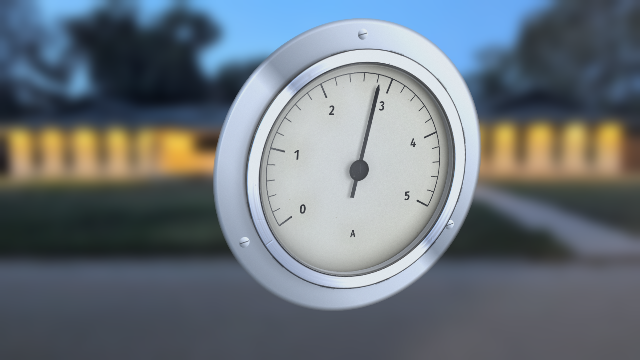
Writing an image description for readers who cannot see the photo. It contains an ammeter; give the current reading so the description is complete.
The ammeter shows 2.8 A
